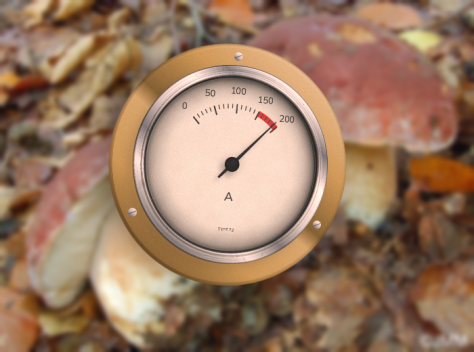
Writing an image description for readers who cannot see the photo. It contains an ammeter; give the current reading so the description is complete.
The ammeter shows 190 A
